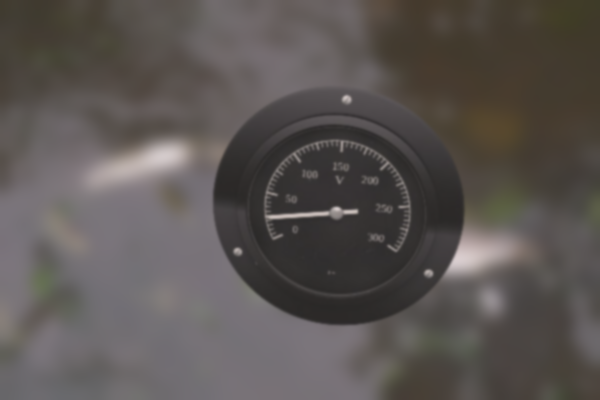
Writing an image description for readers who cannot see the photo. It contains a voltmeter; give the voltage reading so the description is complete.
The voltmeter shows 25 V
